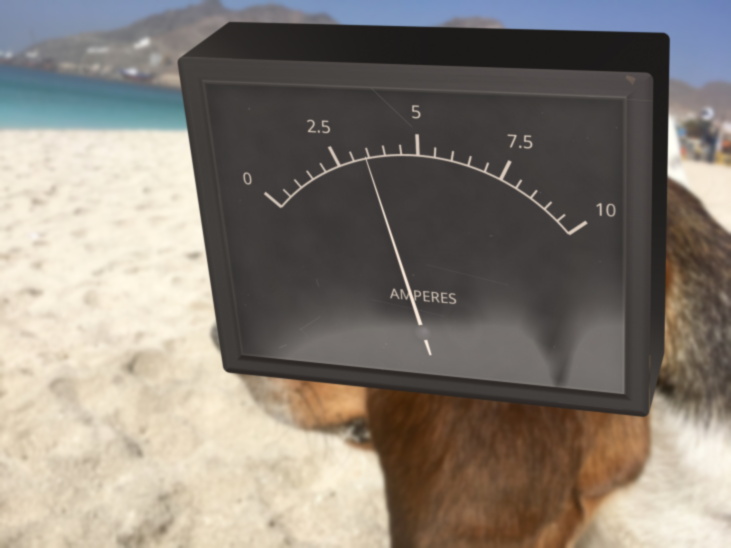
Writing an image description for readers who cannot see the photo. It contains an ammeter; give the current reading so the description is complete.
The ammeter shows 3.5 A
